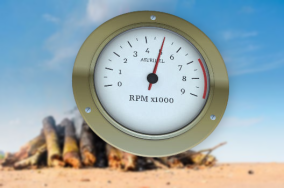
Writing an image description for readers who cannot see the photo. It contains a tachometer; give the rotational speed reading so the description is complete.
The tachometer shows 5000 rpm
